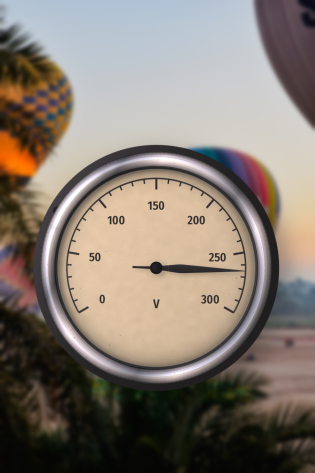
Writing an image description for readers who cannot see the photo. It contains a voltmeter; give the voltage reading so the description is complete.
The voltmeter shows 265 V
